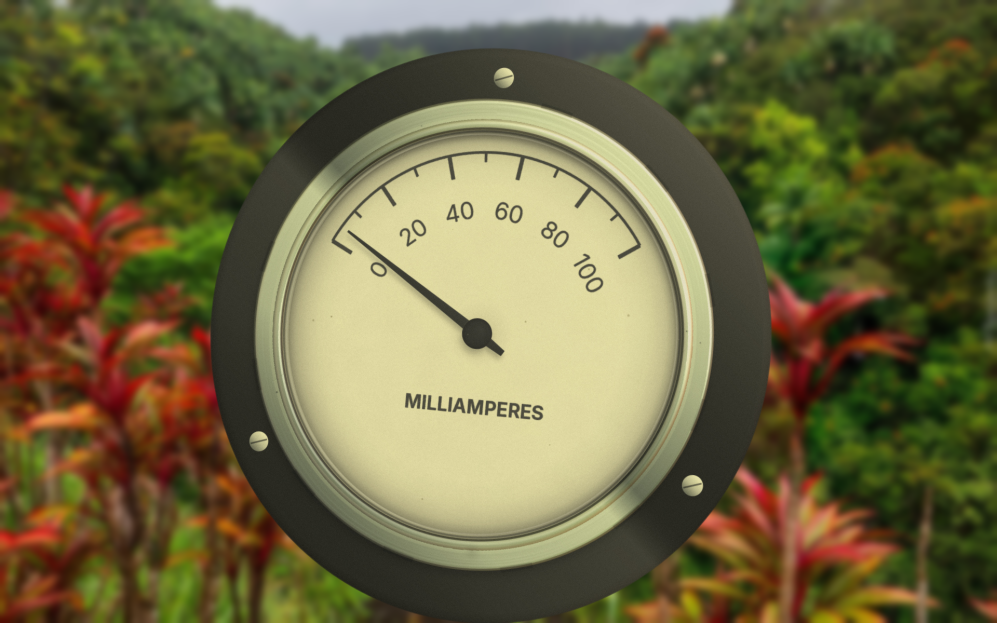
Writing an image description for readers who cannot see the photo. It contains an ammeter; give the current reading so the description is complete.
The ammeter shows 5 mA
